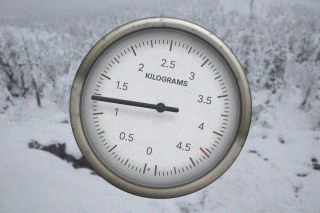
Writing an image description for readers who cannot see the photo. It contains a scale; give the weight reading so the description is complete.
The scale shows 1.2 kg
